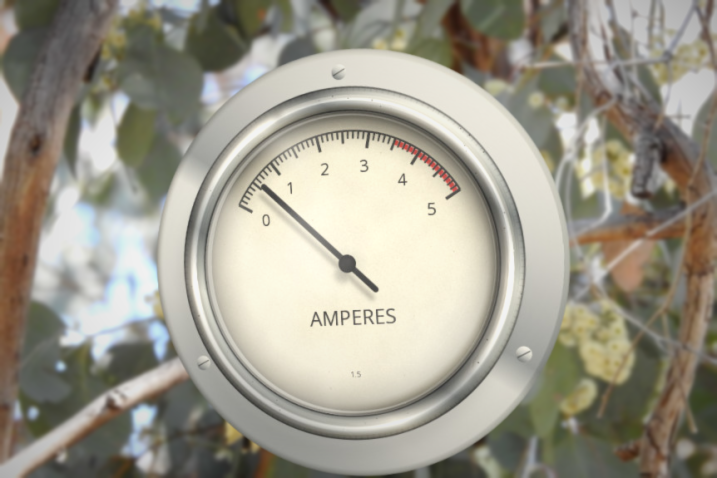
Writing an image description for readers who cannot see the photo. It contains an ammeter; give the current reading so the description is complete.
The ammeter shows 0.6 A
